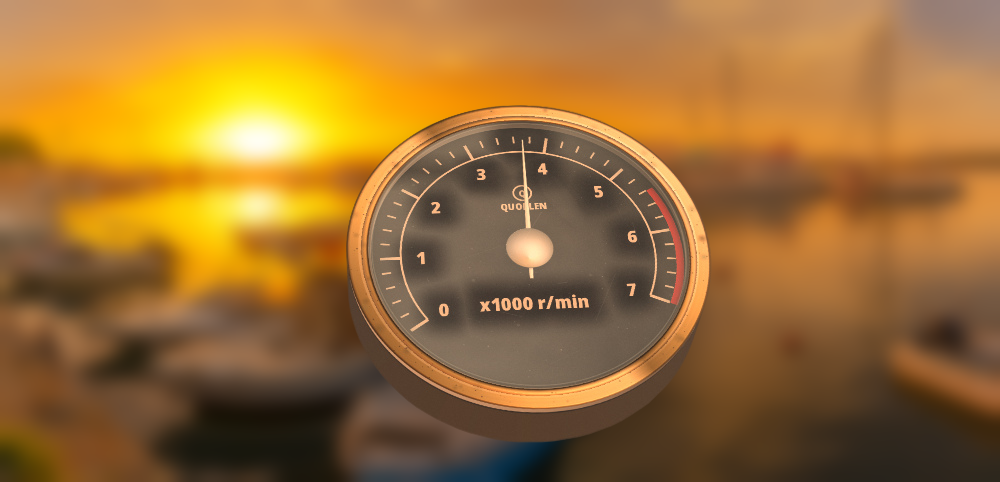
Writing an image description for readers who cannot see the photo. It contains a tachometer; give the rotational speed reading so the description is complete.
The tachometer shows 3700 rpm
